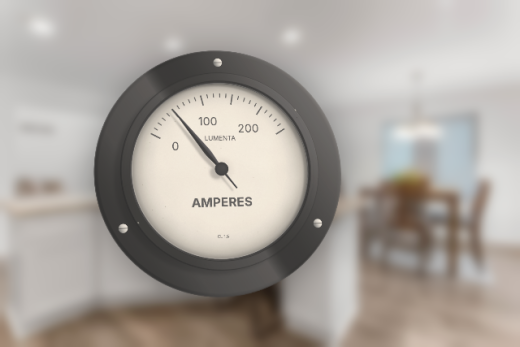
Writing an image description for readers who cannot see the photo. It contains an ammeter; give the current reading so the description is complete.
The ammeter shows 50 A
